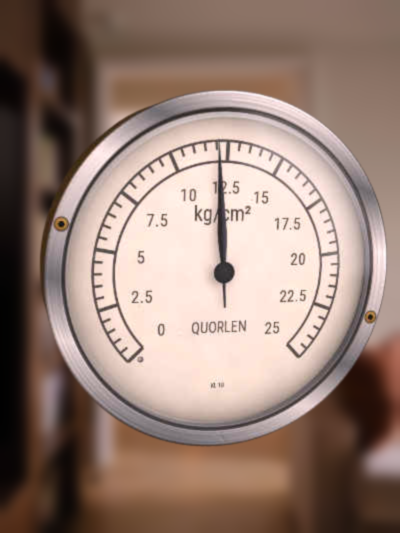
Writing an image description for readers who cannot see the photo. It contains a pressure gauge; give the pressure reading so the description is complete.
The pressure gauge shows 12 kg/cm²
